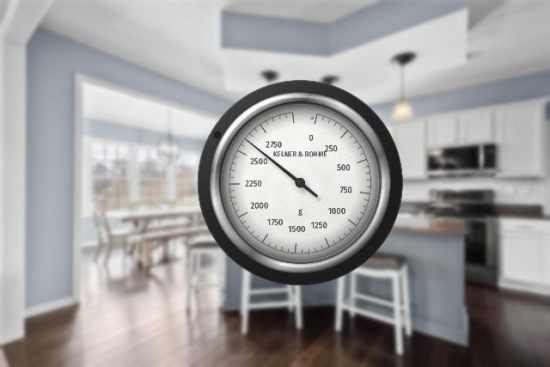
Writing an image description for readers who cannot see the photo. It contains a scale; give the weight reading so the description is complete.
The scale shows 2600 g
